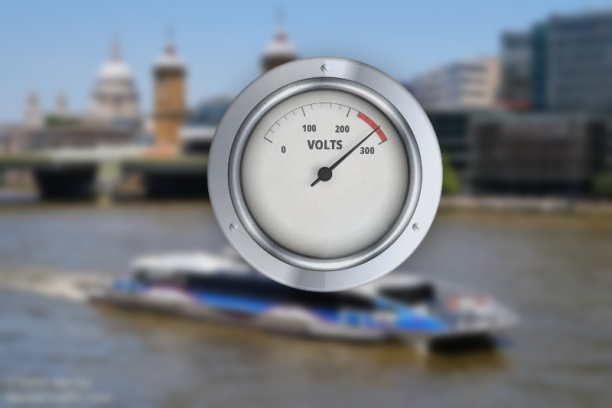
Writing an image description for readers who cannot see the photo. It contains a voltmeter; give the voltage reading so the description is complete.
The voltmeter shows 270 V
